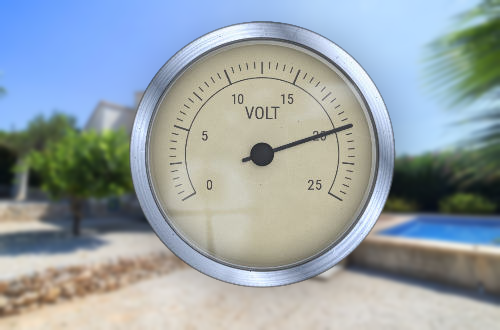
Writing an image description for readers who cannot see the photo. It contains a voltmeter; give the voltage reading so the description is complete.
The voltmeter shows 20 V
